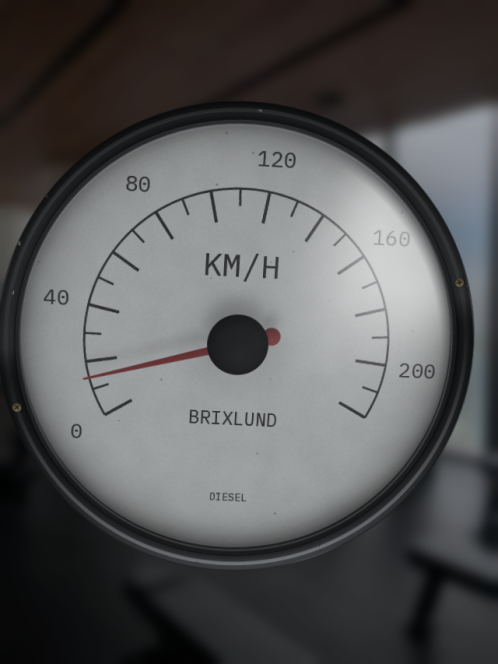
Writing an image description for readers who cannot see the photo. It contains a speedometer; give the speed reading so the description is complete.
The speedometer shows 15 km/h
